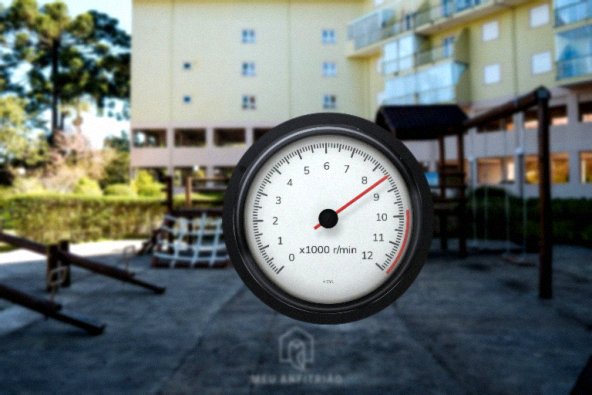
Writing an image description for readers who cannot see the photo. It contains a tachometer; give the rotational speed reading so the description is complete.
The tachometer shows 8500 rpm
